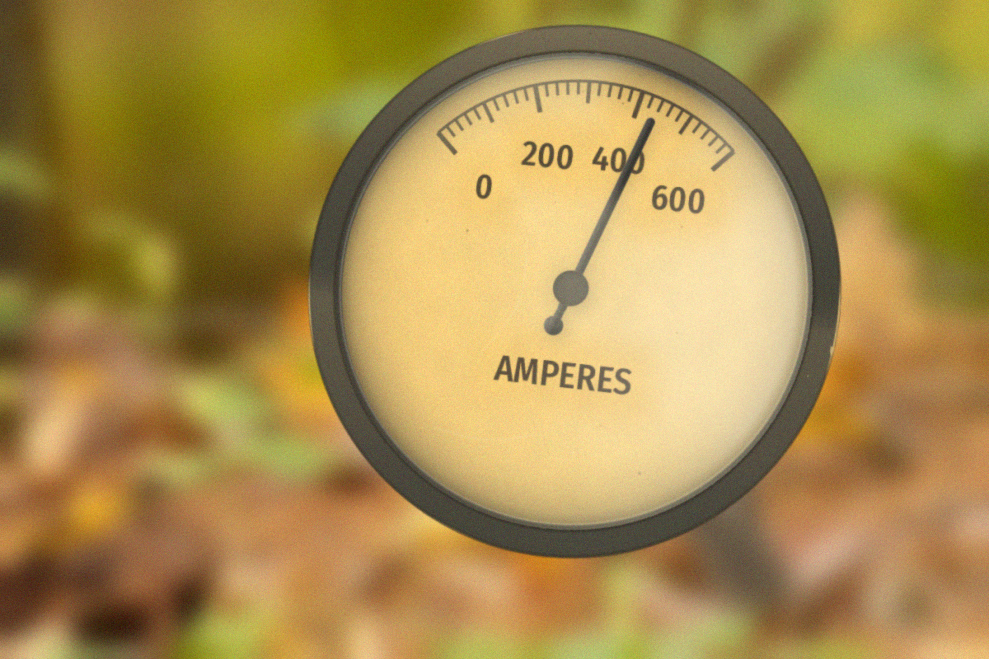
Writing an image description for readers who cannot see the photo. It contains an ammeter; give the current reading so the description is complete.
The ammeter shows 440 A
